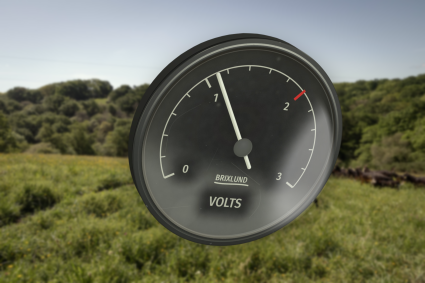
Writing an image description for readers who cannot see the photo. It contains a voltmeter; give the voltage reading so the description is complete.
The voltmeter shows 1.1 V
